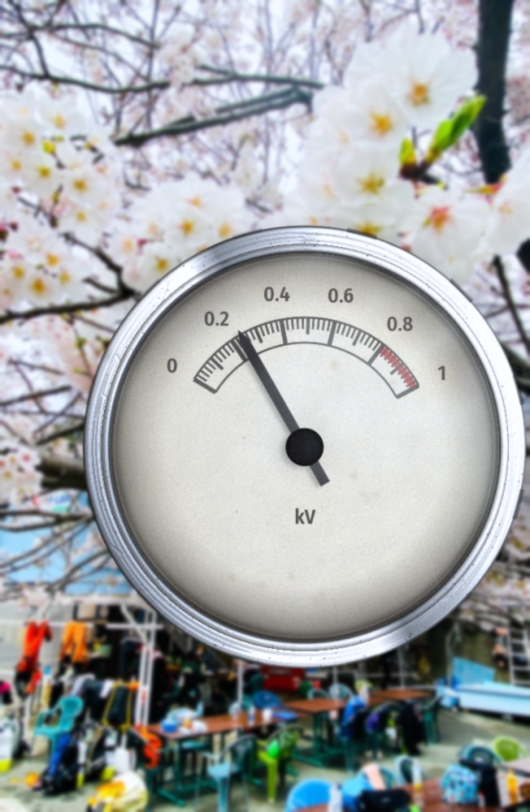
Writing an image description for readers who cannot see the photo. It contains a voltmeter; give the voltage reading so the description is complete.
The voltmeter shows 0.24 kV
